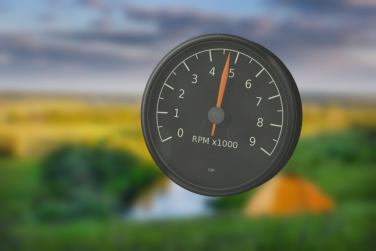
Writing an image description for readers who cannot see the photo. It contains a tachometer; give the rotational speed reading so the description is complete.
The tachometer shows 4750 rpm
